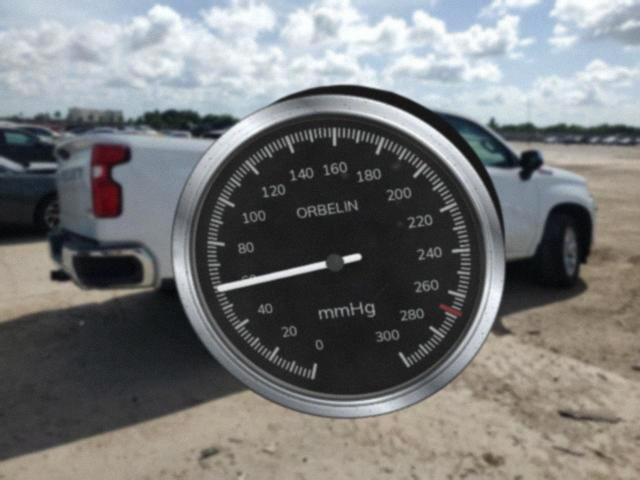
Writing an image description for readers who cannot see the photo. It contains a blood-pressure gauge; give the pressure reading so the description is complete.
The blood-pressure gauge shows 60 mmHg
